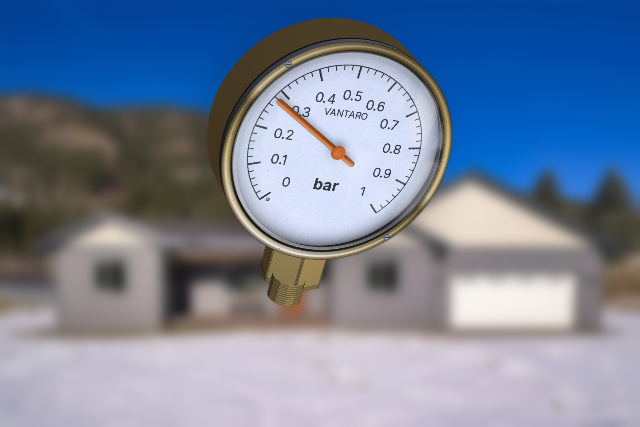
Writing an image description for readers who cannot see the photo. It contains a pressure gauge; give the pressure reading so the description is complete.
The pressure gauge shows 0.28 bar
